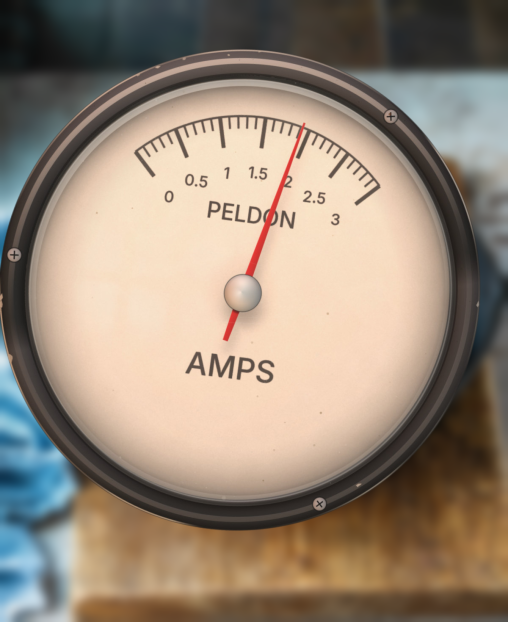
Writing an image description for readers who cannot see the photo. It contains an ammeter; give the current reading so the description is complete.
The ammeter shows 1.9 A
